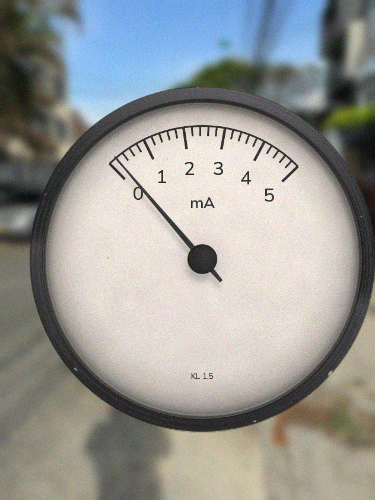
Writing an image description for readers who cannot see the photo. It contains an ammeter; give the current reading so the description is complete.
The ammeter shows 0.2 mA
